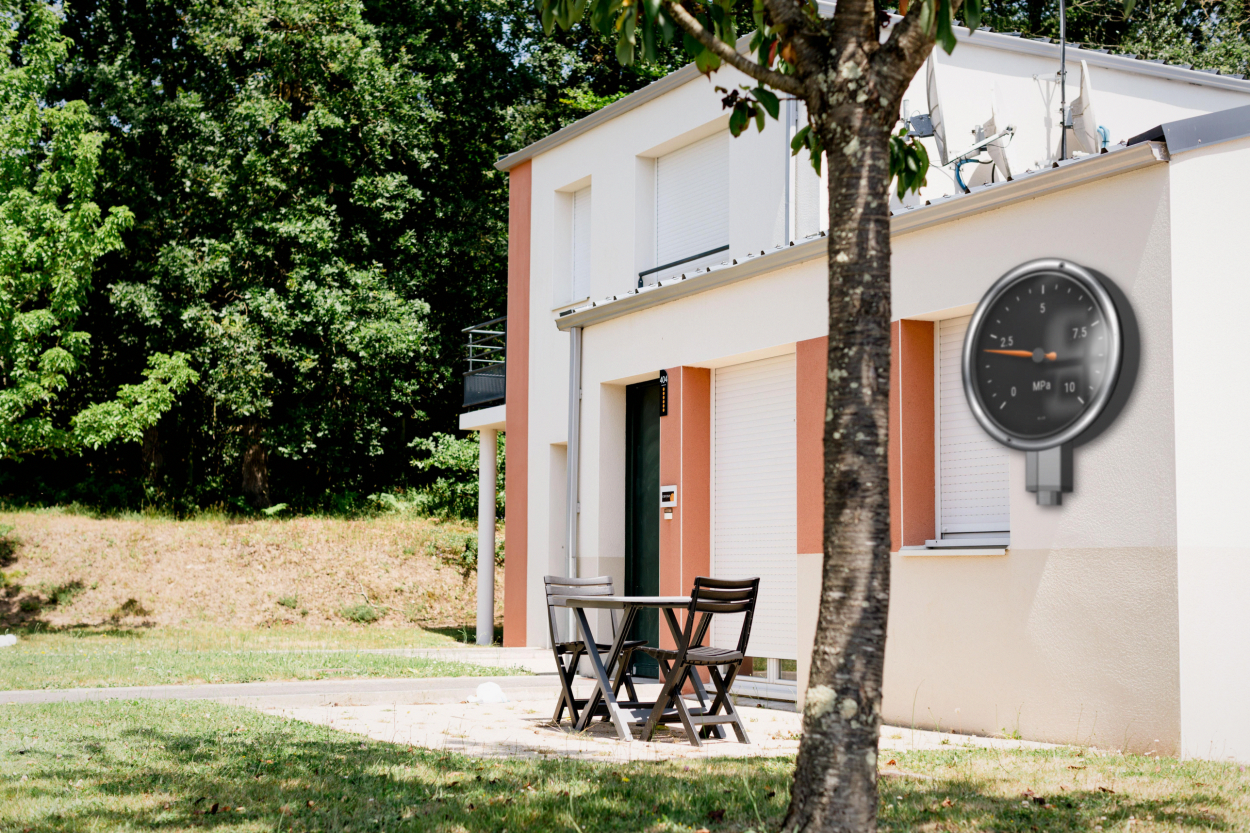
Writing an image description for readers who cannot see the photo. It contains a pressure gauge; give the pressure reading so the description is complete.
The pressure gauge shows 2 MPa
